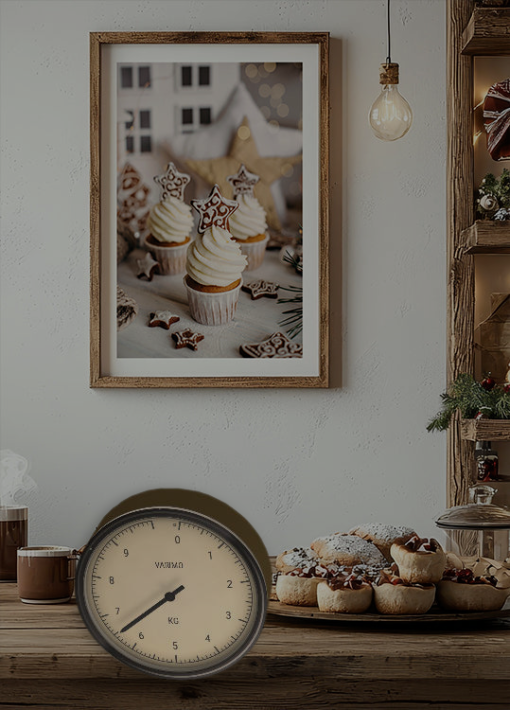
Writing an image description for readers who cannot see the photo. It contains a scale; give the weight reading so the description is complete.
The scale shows 6.5 kg
